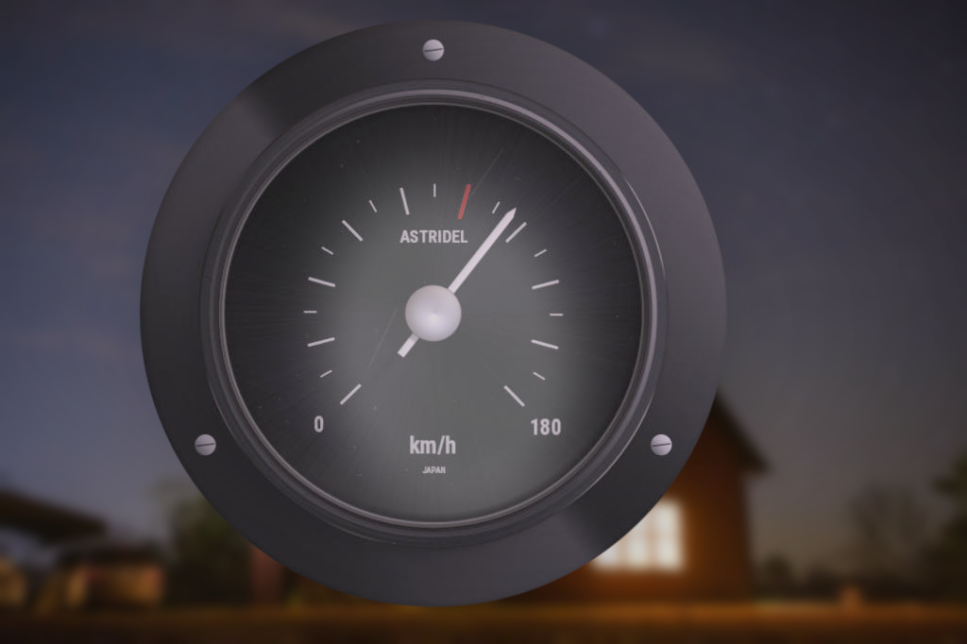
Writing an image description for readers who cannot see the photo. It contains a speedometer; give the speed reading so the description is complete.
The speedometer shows 115 km/h
